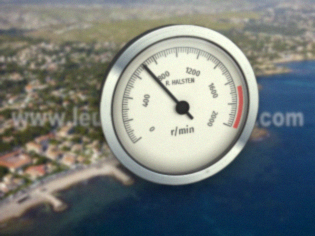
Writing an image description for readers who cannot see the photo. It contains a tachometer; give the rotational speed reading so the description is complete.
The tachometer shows 700 rpm
